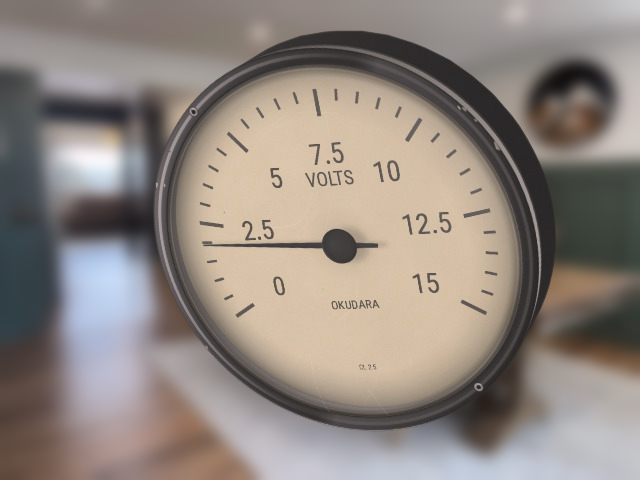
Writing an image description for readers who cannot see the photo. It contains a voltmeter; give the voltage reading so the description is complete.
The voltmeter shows 2 V
